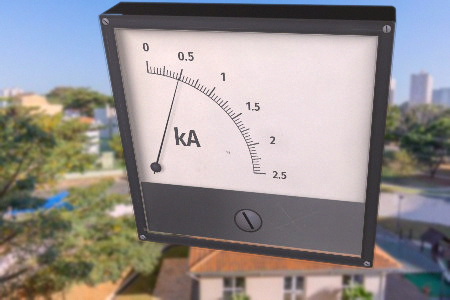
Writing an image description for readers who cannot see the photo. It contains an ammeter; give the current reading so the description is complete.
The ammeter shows 0.5 kA
